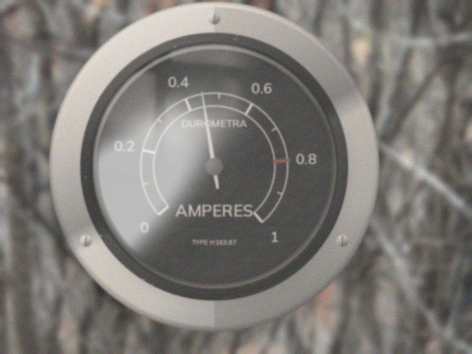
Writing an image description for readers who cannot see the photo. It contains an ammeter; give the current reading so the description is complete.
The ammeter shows 0.45 A
